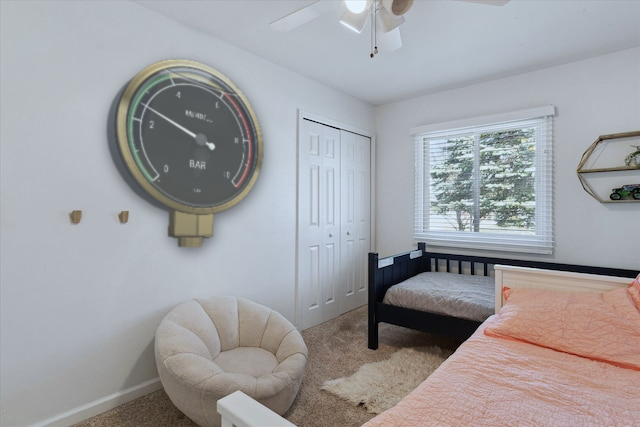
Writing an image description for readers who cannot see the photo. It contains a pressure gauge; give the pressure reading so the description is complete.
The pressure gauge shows 2.5 bar
